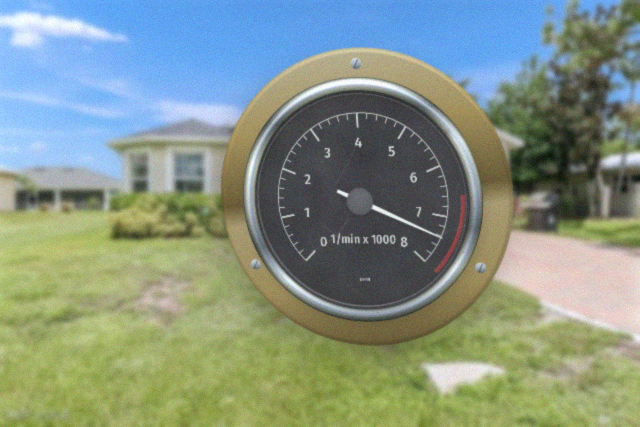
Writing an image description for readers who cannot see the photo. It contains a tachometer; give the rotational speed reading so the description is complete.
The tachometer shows 7400 rpm
